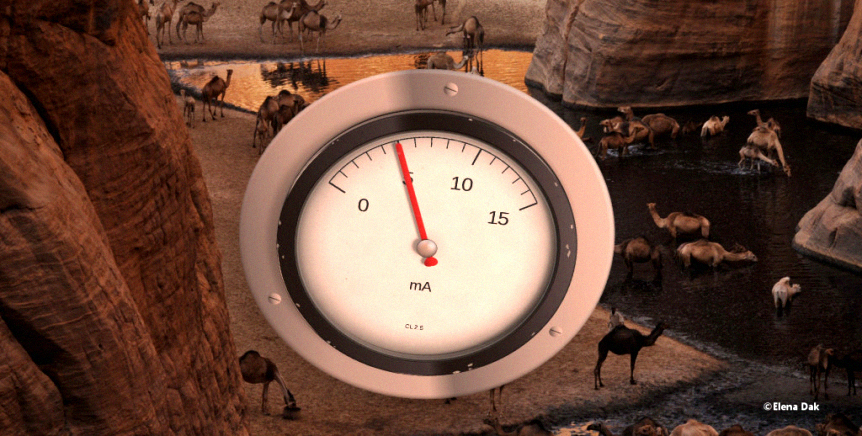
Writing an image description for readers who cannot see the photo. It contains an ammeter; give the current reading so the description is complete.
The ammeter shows 5 mA
